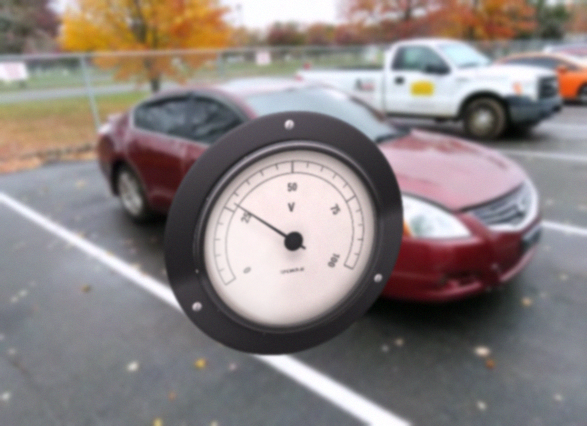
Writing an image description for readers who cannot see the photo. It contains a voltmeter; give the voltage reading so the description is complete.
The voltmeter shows 27.5 V
